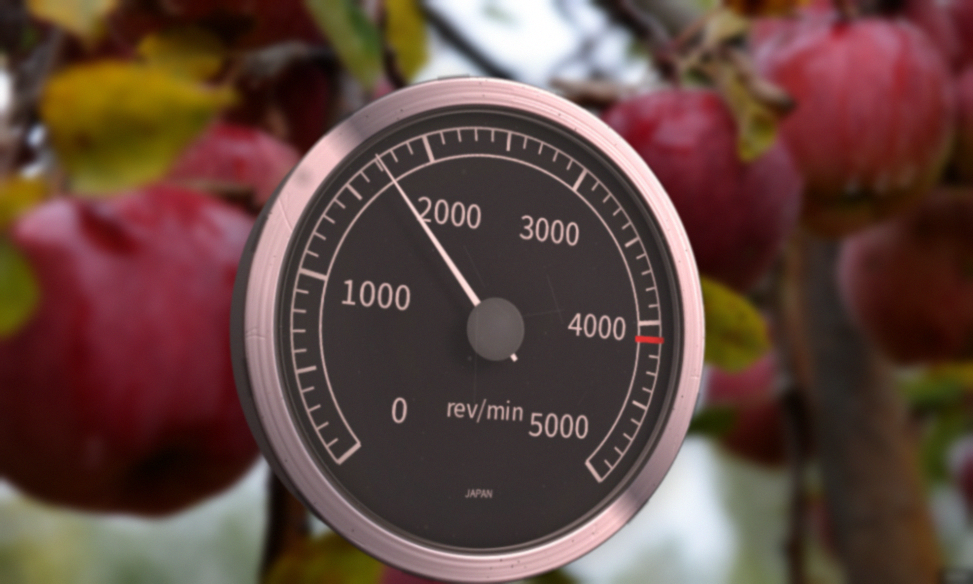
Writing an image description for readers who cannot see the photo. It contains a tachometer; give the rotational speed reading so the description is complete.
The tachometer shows 1700 rpm
